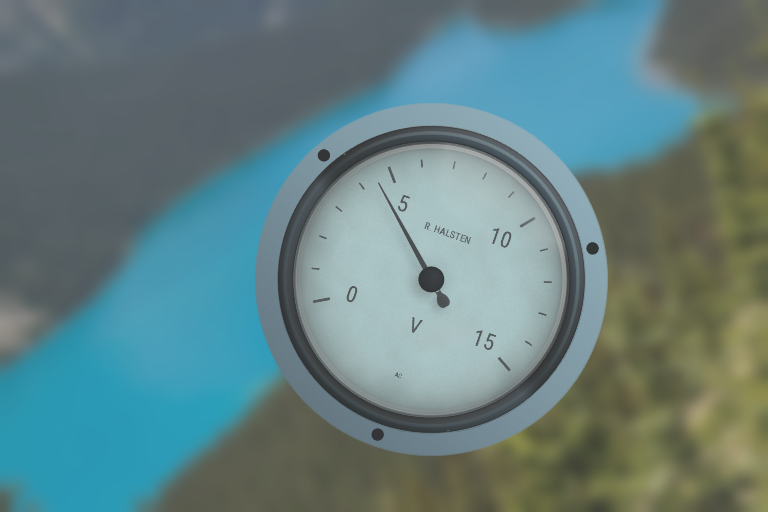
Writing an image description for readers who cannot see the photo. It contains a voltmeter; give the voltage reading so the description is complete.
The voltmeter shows 4.5 V
